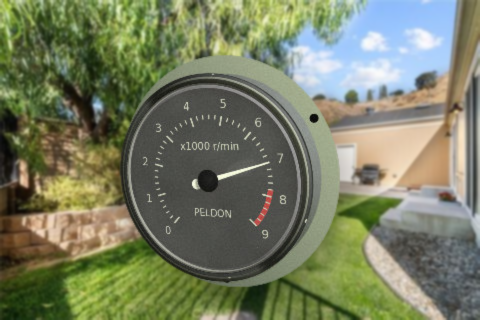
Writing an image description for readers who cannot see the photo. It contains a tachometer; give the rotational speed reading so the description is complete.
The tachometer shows 7000 rpm
